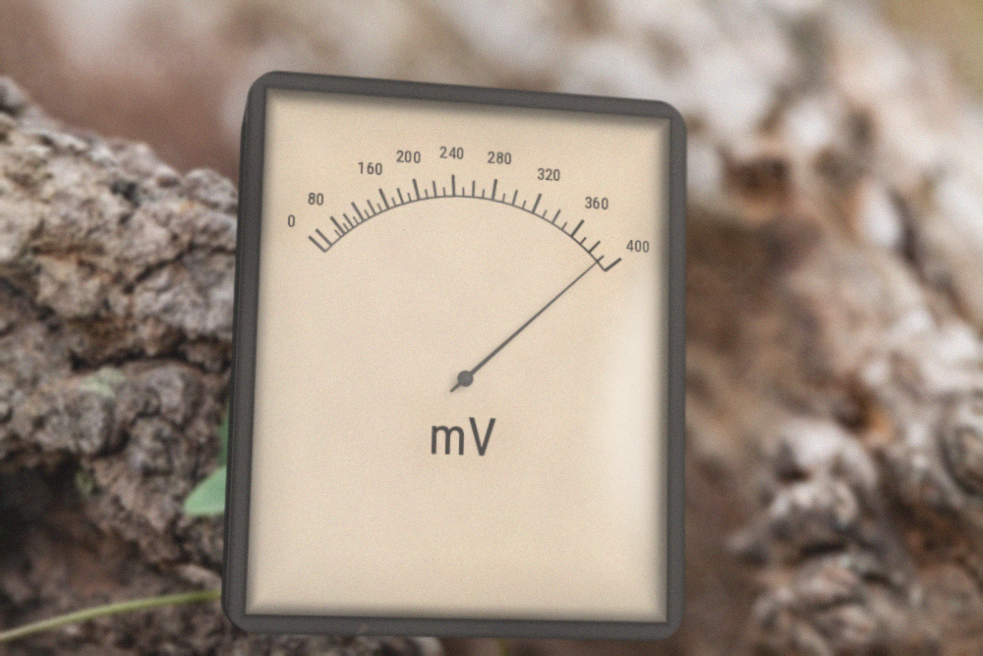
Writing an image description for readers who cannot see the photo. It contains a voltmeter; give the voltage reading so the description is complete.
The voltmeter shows 390 mV
